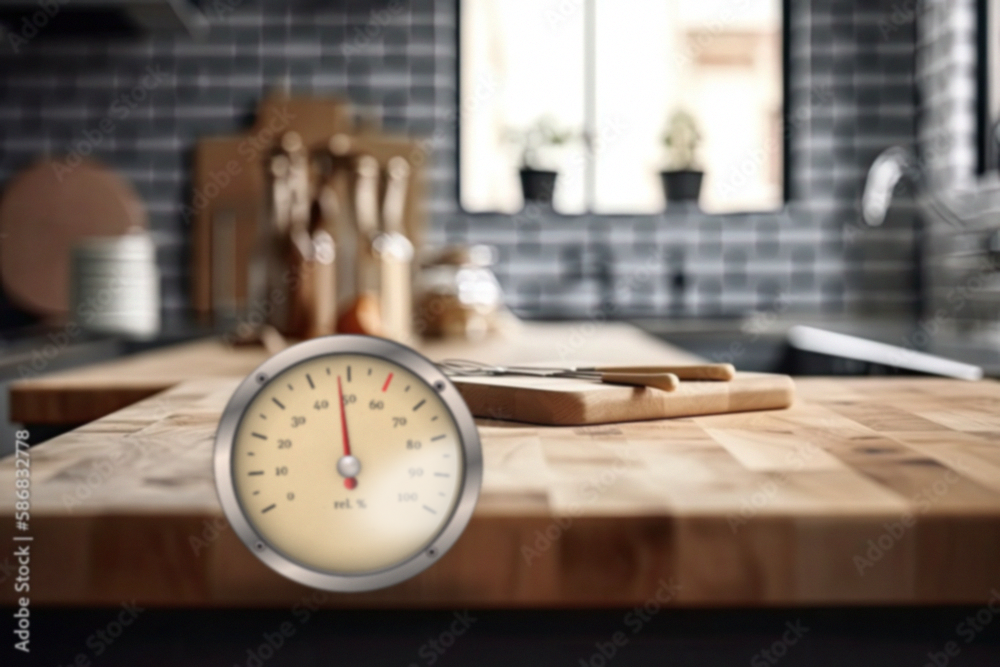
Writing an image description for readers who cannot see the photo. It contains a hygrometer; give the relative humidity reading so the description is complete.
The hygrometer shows 47.5 %
